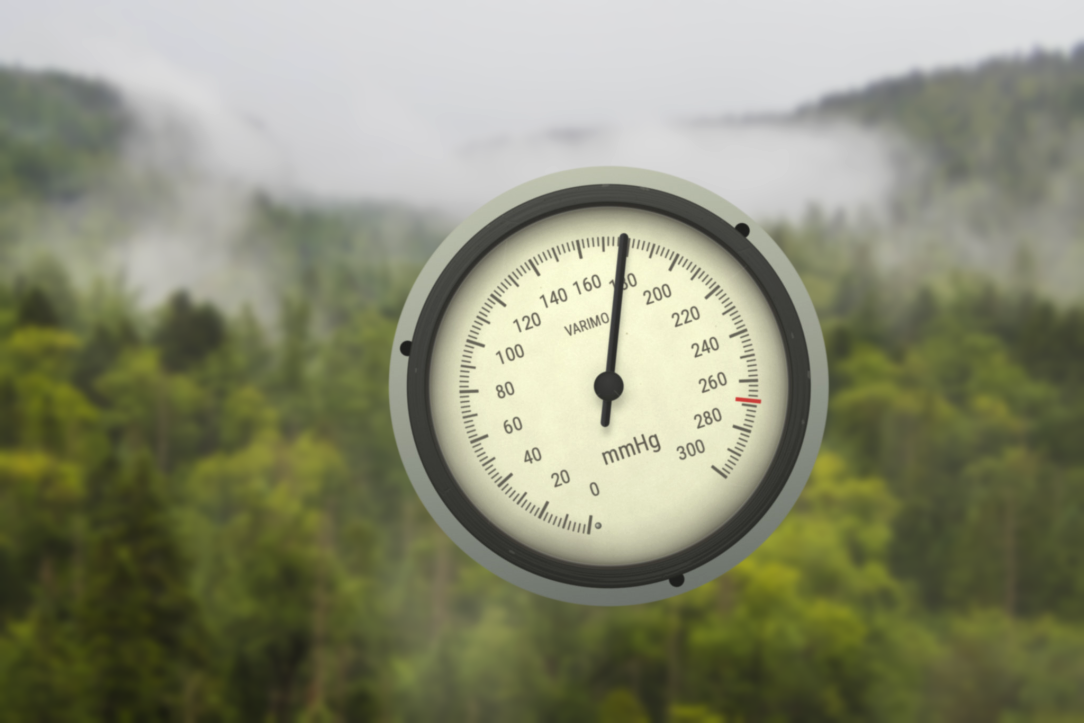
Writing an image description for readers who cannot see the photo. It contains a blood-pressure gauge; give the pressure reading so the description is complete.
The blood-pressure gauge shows 178 mmHg
